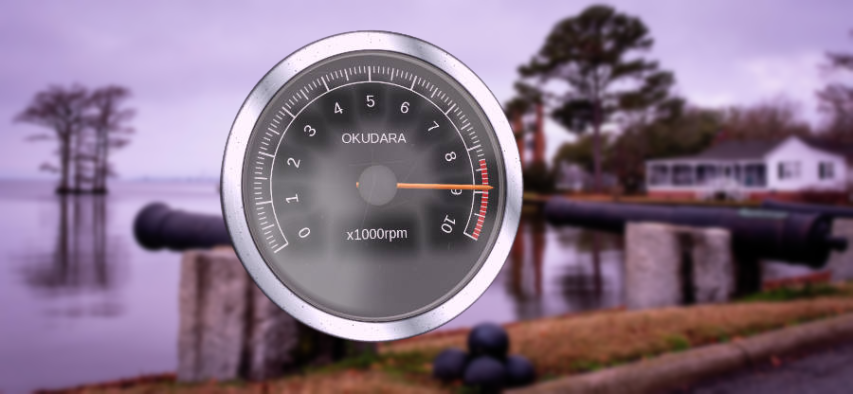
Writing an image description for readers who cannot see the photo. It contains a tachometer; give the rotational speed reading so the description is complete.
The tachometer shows 8900 rpm
